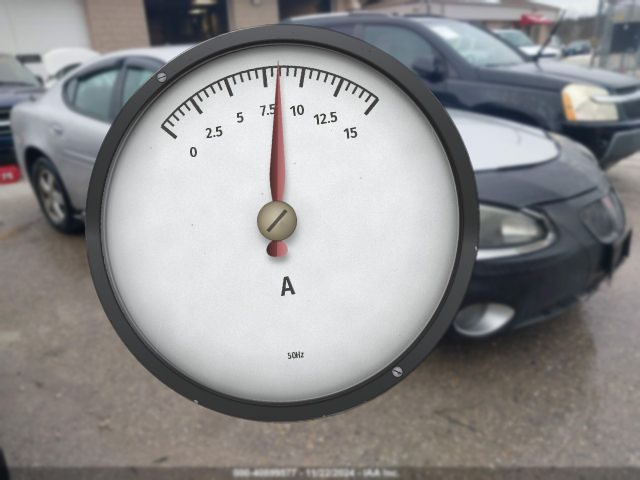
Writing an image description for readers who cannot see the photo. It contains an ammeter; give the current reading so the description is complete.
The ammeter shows 8.5 A
